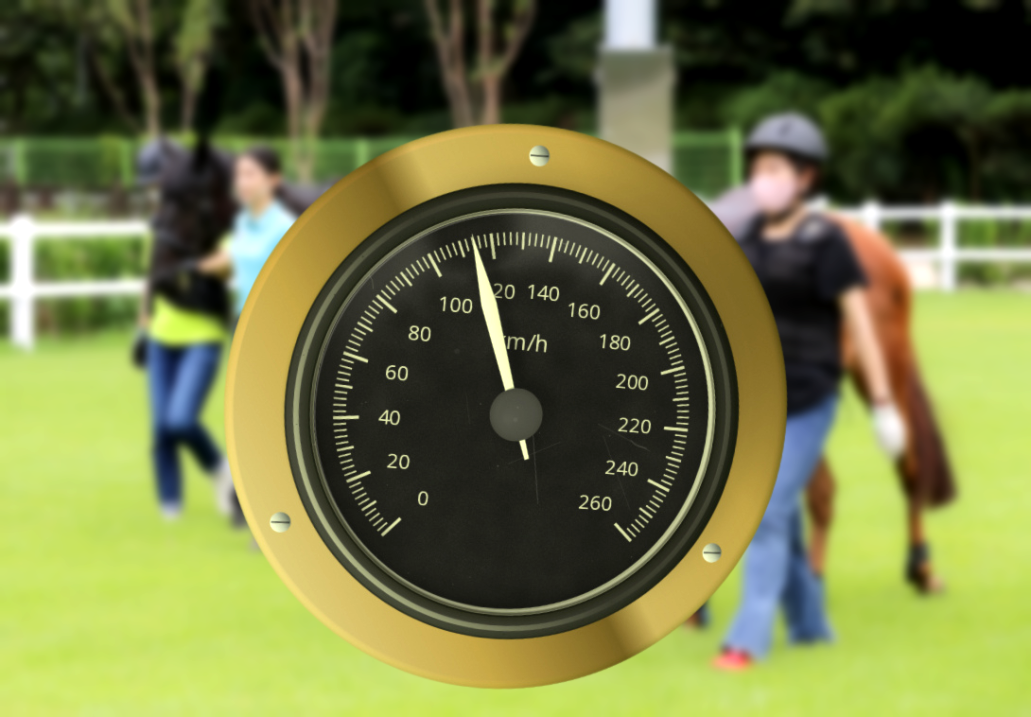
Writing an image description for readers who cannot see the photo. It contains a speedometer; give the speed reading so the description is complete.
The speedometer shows 114 km/h
